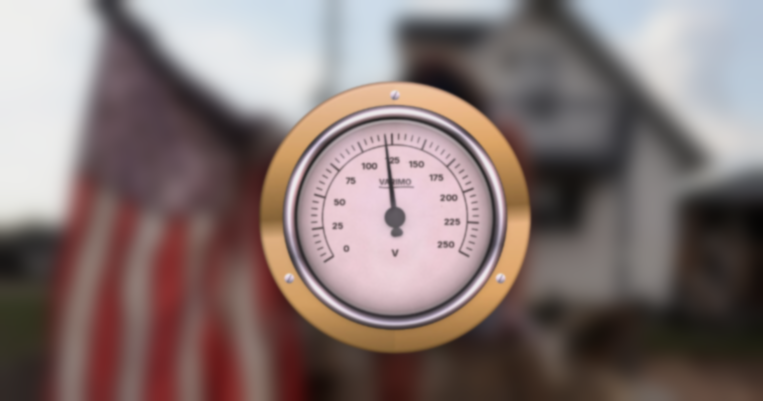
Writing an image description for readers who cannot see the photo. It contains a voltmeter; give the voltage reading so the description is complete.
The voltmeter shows 120 V
